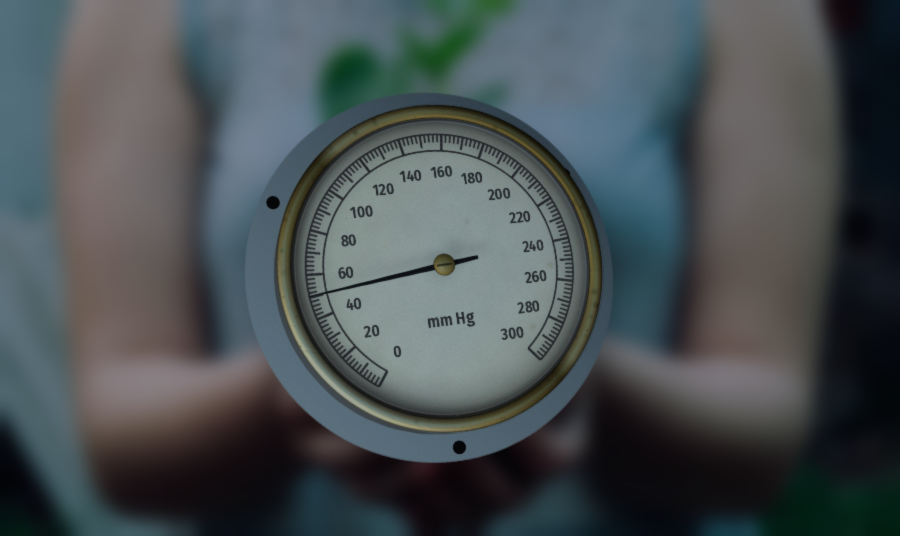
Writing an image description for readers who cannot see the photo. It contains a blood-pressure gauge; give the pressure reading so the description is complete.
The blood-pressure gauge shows 50 mmHg
